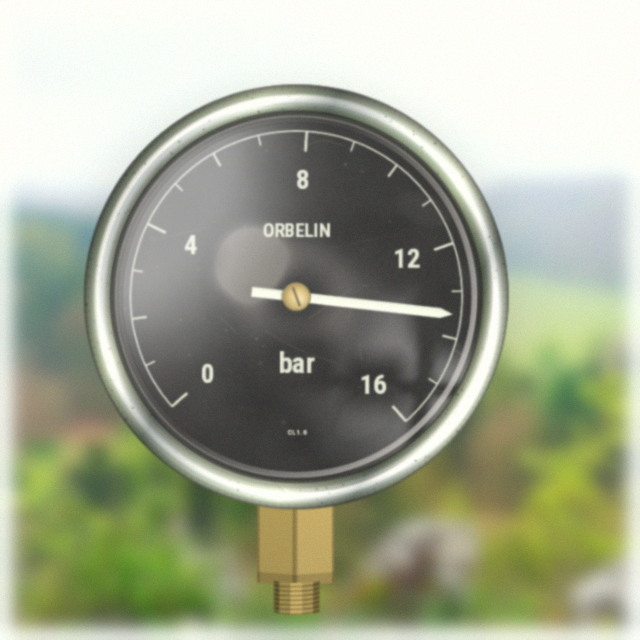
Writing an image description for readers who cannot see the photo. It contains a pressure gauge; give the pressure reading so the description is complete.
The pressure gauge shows 13.5 bar
